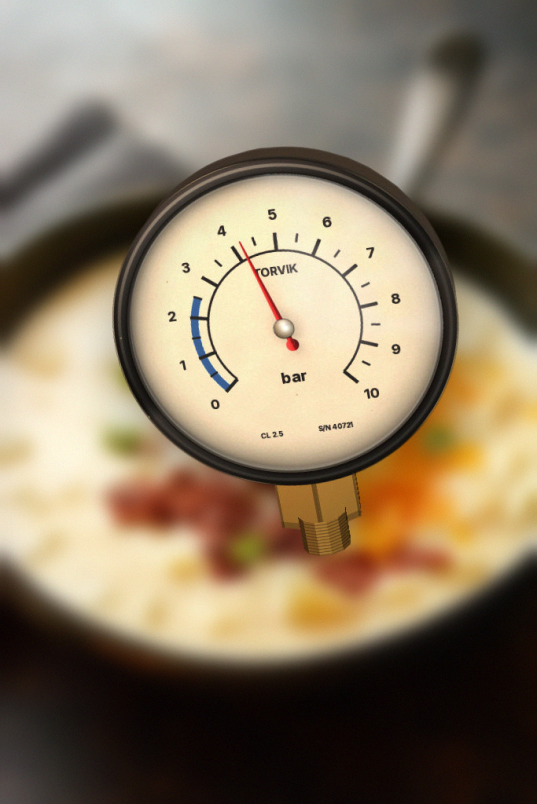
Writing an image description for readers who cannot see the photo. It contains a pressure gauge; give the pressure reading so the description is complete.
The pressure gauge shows 4.25 bar
